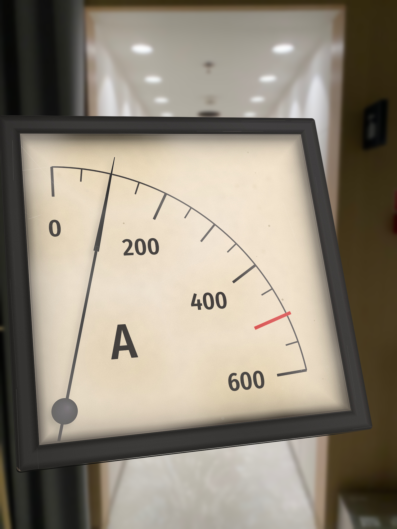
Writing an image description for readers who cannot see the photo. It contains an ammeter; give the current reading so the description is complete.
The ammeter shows 100 A
